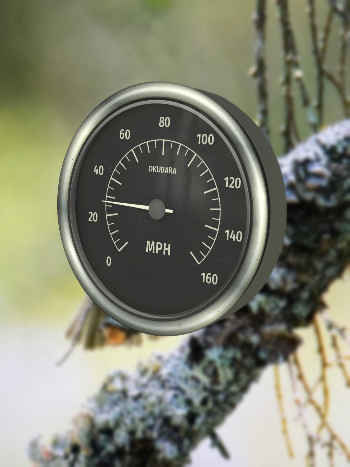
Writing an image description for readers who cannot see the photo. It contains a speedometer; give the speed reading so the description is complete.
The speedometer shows 27.5 mph
